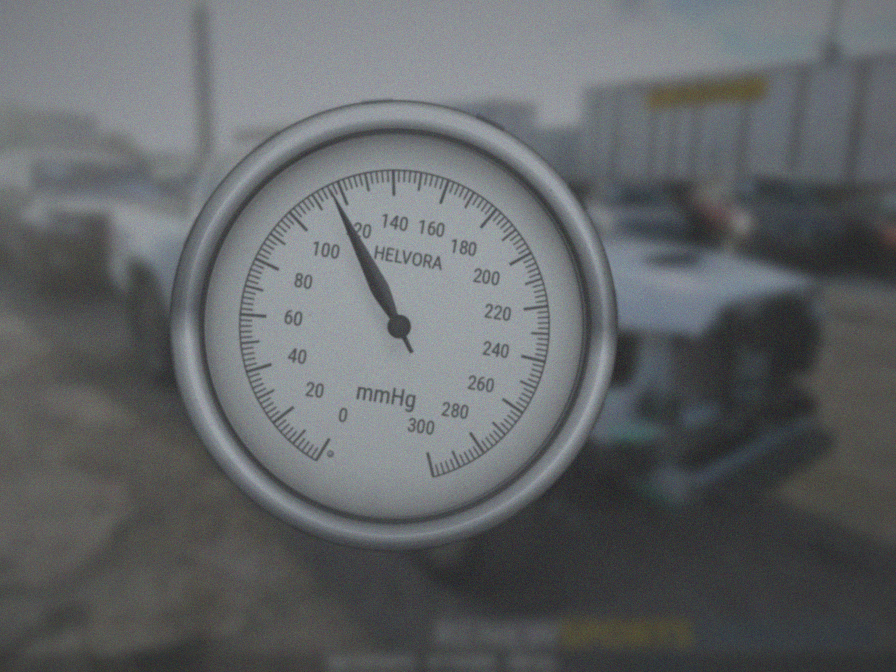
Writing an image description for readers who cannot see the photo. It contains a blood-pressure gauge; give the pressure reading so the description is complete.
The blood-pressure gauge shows 116 mmHg
